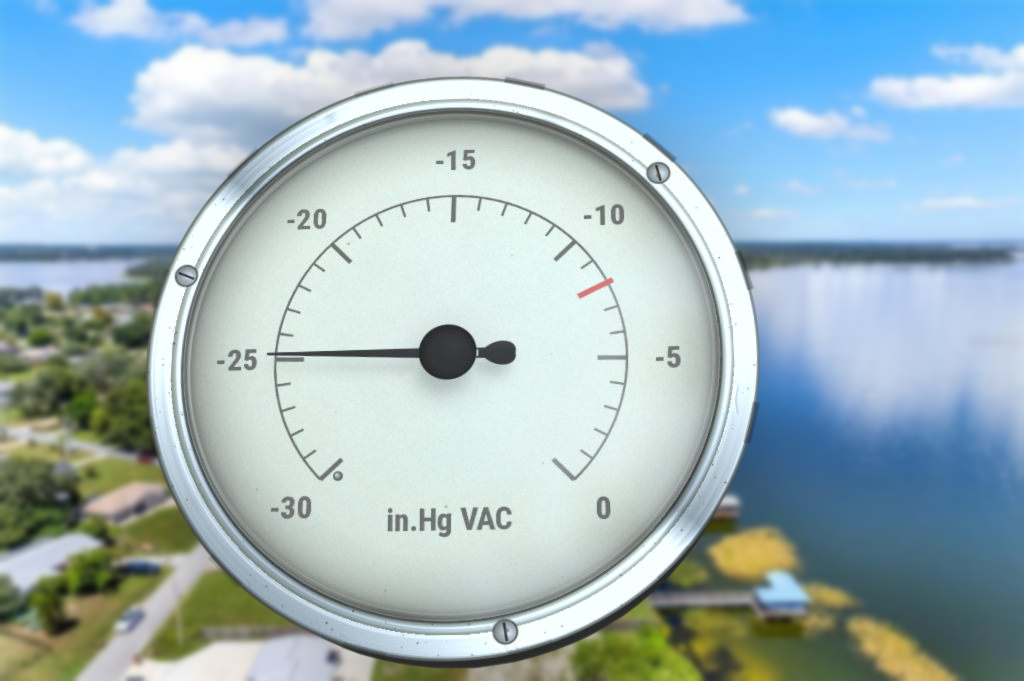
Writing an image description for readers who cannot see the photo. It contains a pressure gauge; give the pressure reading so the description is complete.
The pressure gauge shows -25 inHg
